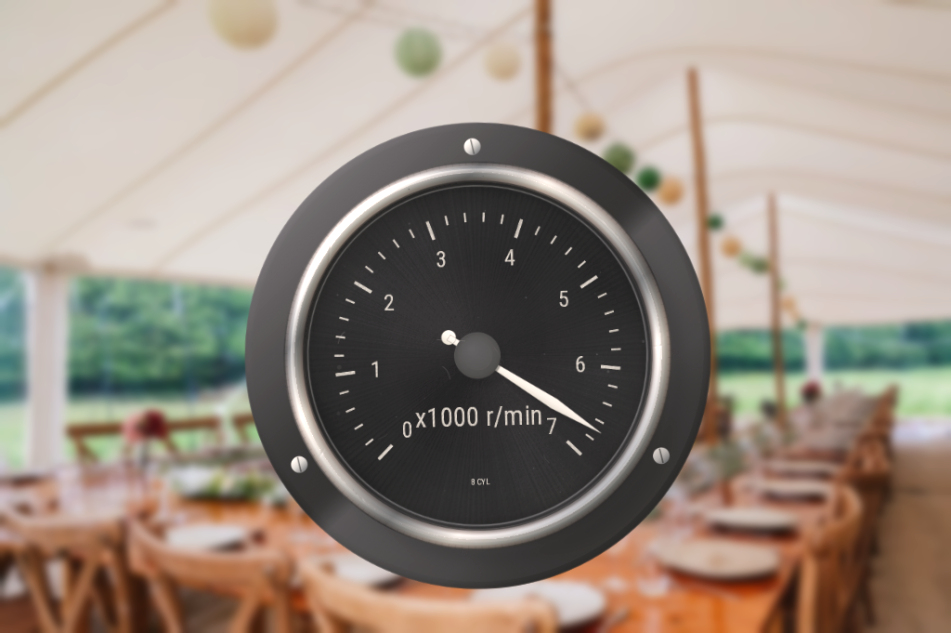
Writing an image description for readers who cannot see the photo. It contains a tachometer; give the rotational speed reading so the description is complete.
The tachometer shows 6700 rpm
